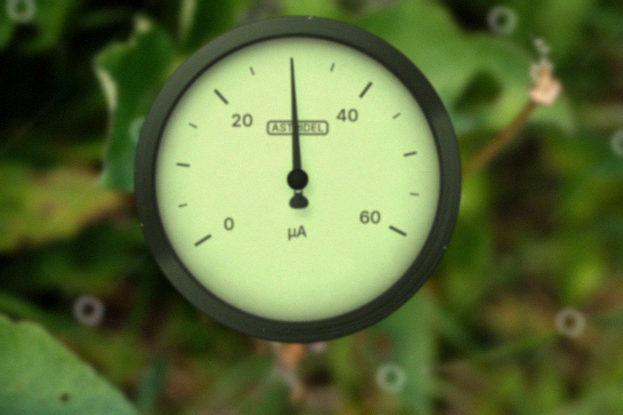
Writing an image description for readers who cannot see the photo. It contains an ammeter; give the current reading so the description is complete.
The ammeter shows 30 µA
